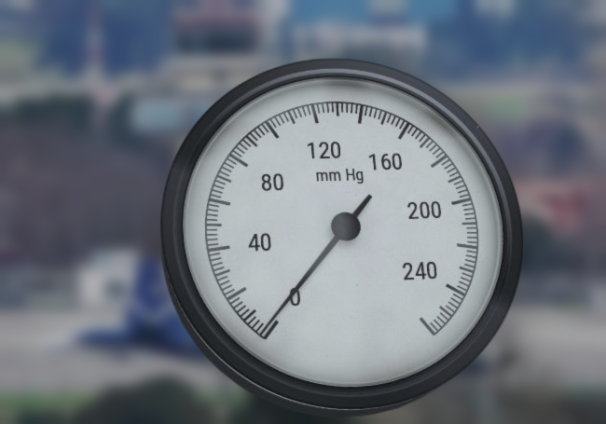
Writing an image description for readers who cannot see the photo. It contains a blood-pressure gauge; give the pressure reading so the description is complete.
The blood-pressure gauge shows 2 mmHg
